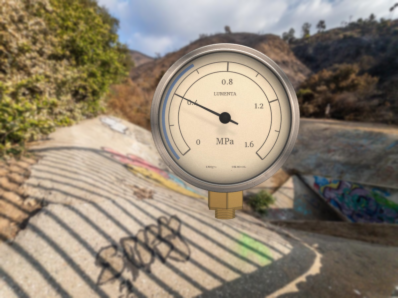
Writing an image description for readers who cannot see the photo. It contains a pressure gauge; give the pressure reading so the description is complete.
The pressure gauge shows 0.4 MPa
